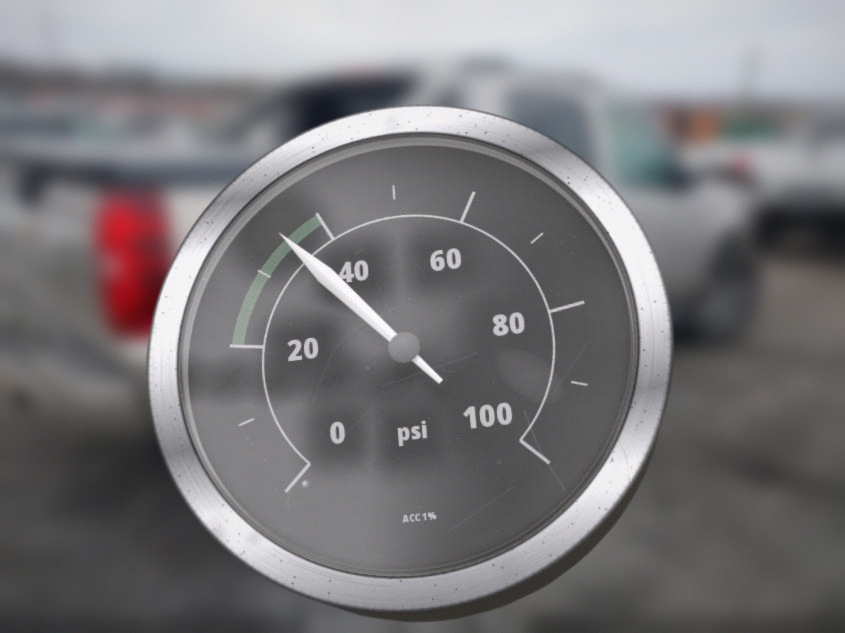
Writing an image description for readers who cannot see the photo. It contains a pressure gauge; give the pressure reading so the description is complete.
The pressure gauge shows 35 psi
